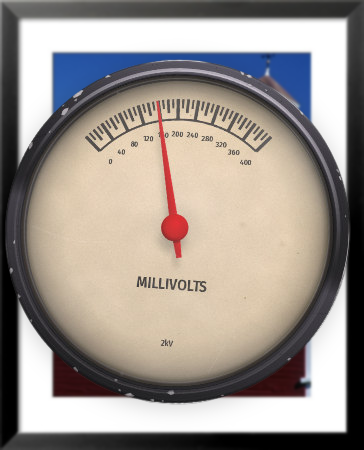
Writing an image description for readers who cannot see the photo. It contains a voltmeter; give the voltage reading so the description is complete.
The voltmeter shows 160 mV
